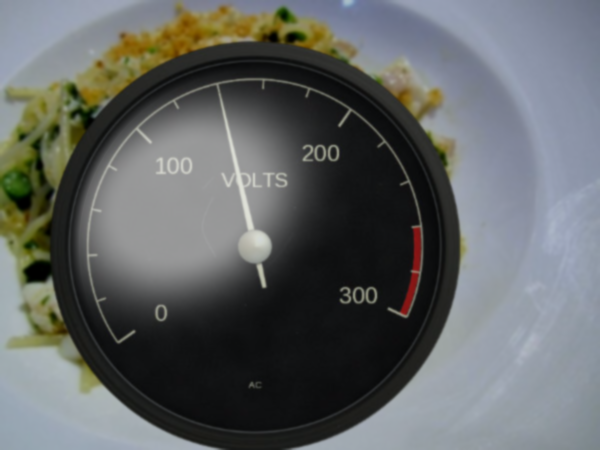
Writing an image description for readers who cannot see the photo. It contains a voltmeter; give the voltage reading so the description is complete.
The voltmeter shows 140 V
